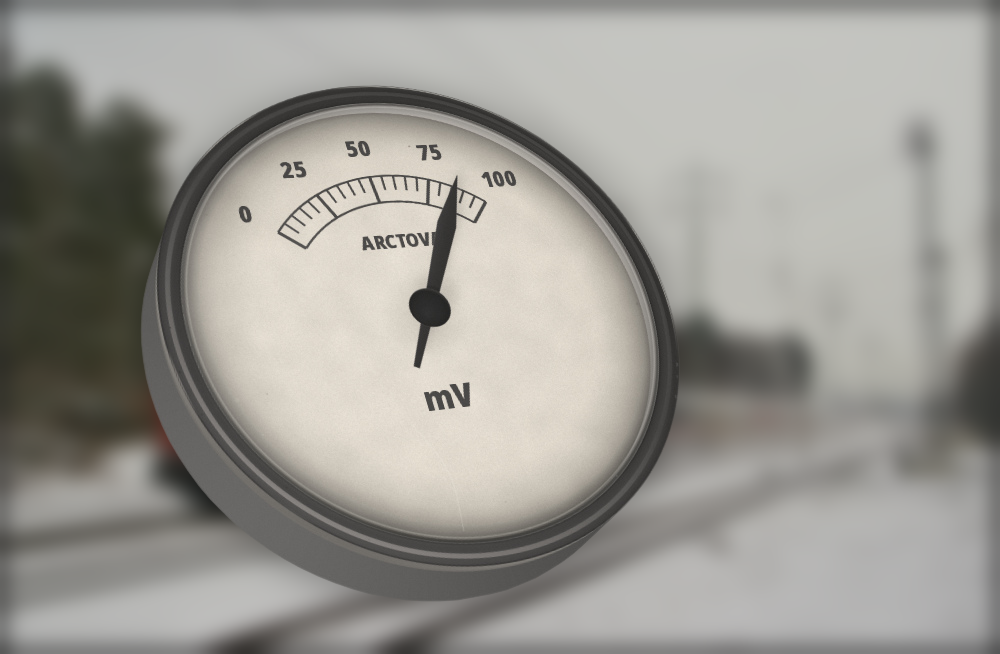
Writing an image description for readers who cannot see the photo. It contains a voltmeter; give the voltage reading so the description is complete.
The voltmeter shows 85 mV
